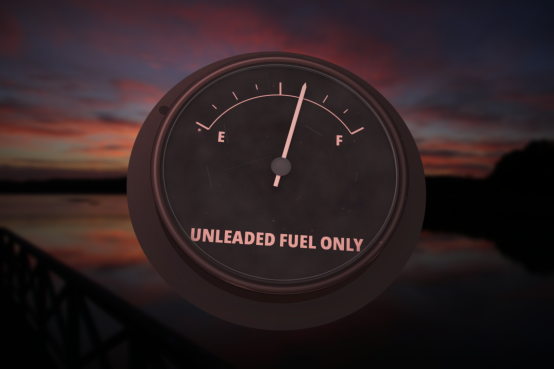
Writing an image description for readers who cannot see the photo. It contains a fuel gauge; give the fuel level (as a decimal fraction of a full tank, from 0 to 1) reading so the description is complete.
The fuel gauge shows 0.625
